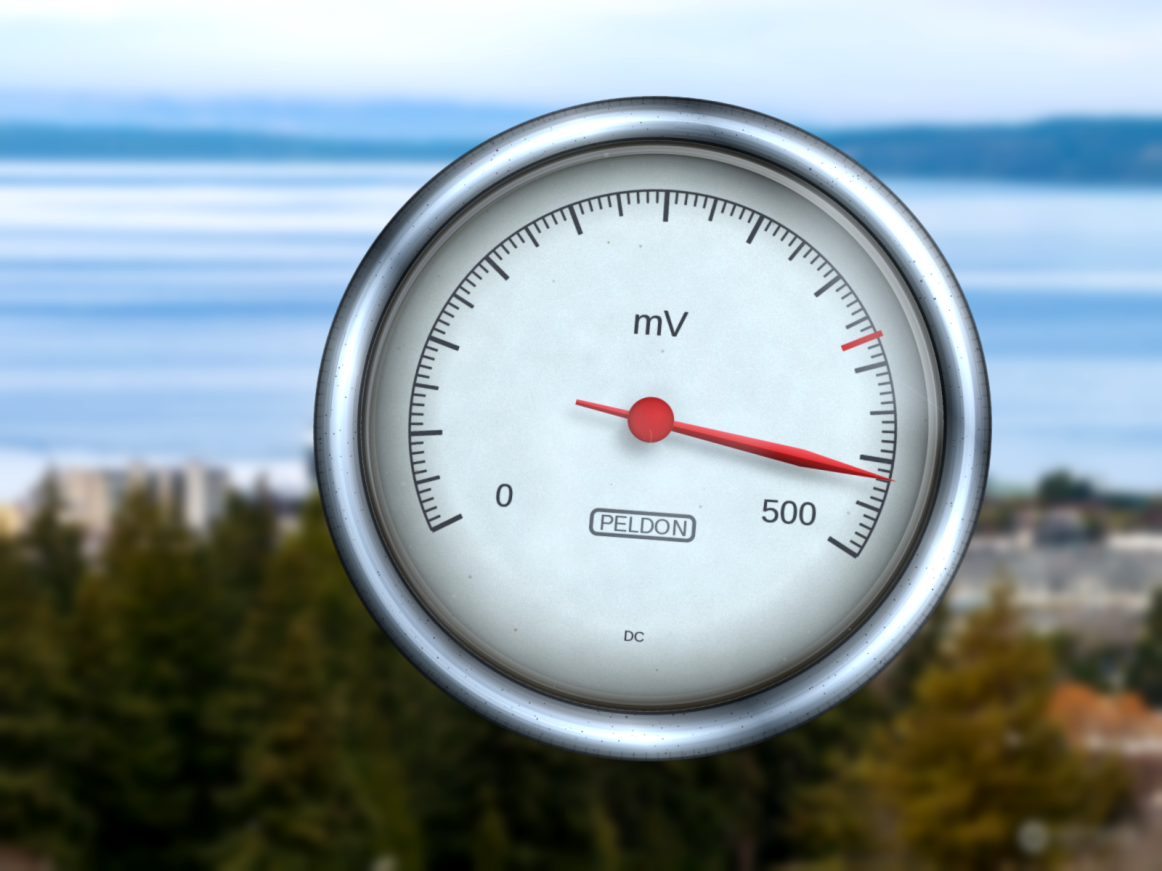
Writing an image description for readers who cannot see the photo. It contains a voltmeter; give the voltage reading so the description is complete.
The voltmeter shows 460 mV
